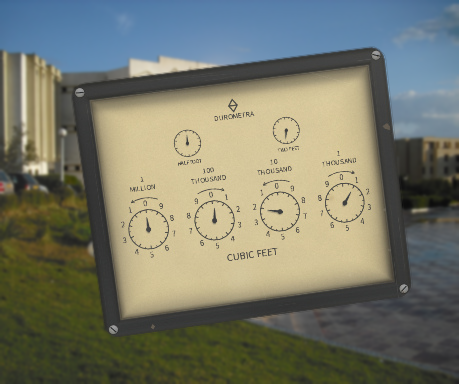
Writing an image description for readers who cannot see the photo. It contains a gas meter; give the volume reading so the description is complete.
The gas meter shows 2100 ft³
